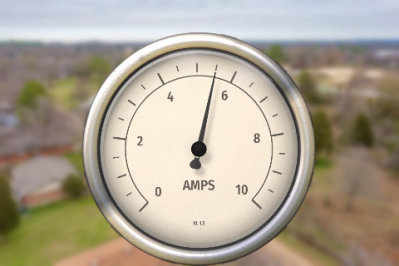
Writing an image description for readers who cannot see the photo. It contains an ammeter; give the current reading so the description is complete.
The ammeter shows 5.5 A
